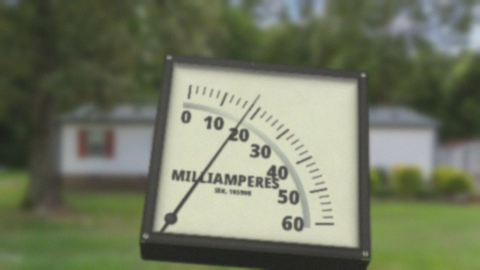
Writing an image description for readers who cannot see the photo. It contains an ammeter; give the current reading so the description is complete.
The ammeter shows 18 mA
